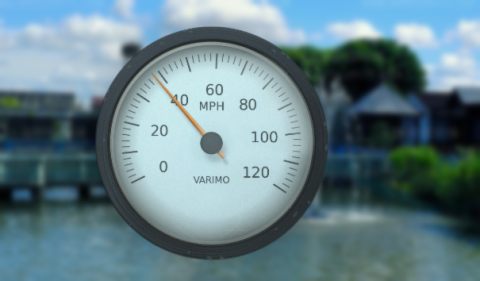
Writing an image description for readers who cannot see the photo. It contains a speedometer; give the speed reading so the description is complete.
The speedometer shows 38 mph
